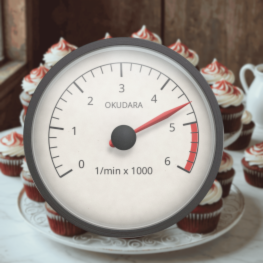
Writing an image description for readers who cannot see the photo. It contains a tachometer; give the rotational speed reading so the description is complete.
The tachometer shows 4600 rpm
